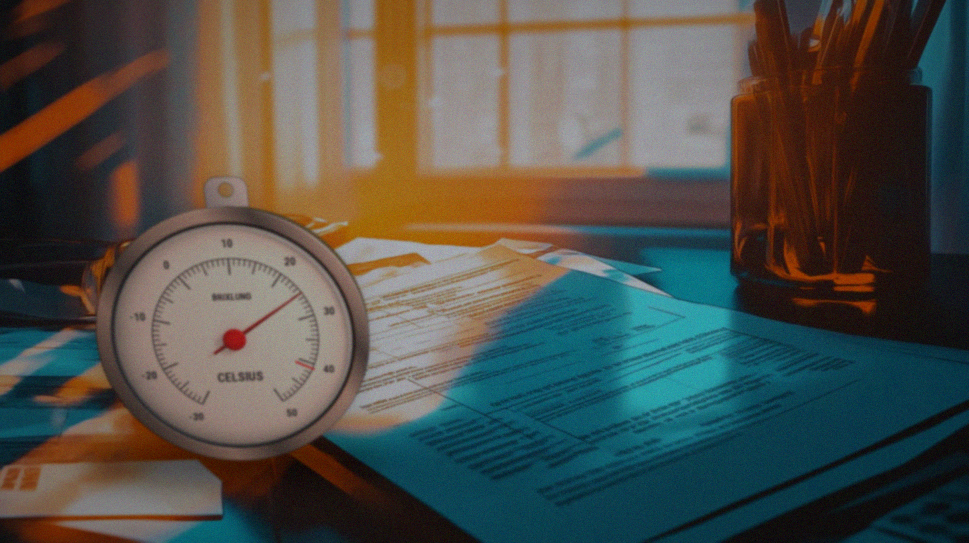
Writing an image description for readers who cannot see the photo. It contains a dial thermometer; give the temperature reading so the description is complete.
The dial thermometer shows 25 °C
